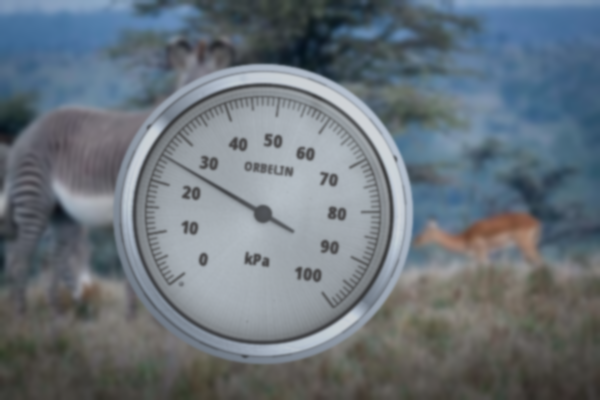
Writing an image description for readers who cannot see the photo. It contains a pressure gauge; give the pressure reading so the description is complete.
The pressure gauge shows 25 kPa
